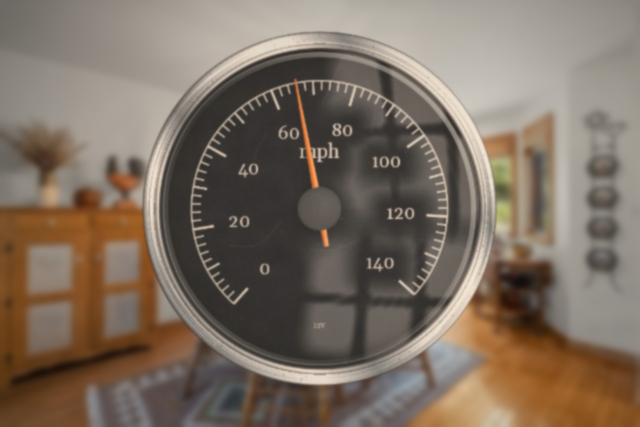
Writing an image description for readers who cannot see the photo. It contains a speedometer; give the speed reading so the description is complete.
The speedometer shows 66 mph
